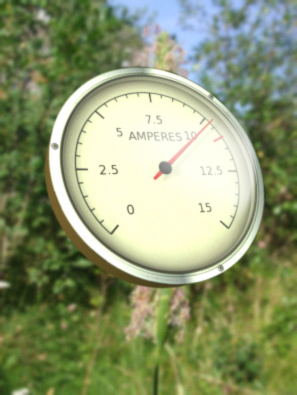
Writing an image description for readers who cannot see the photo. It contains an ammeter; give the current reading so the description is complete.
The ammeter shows 10.25 A
